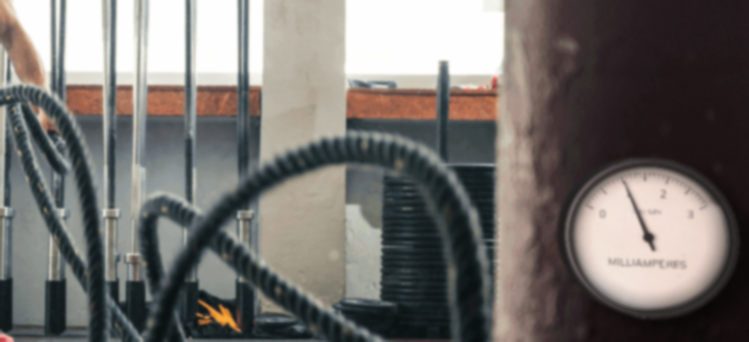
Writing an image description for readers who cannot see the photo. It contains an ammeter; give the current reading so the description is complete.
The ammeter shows 1 mA
